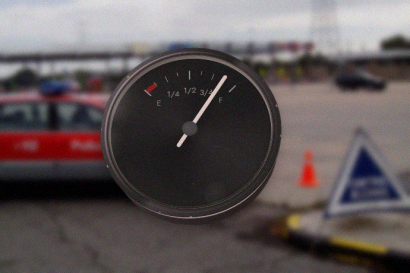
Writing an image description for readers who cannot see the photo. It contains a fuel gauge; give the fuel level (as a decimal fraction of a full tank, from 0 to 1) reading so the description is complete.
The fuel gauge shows 0.875
